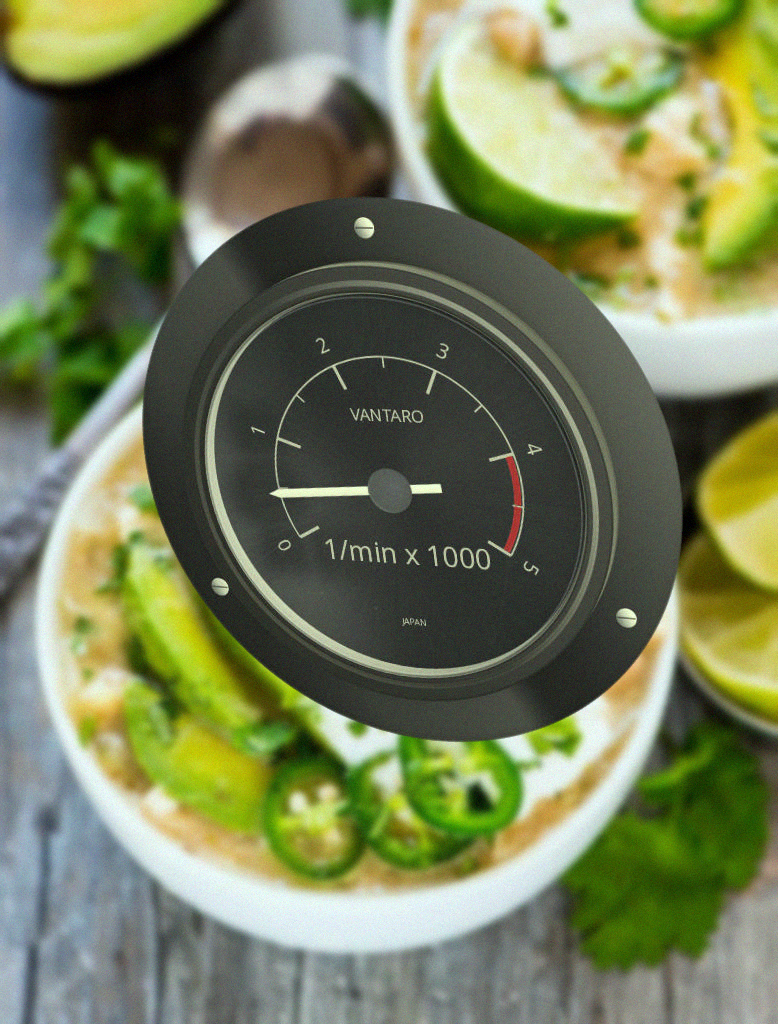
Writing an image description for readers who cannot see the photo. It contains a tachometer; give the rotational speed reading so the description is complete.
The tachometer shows 500 rpm
